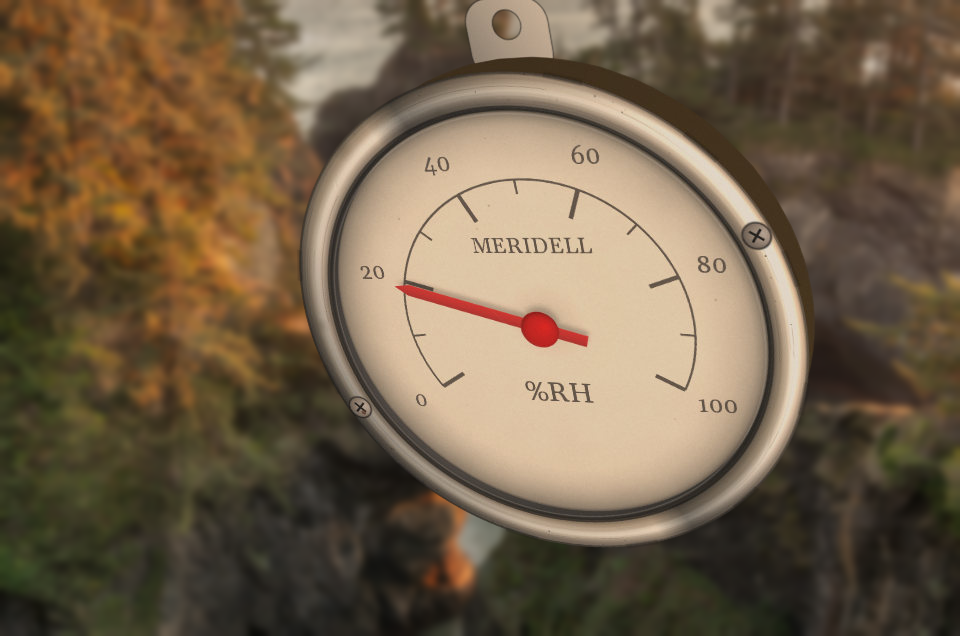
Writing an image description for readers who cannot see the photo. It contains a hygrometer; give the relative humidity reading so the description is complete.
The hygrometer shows 20 %
